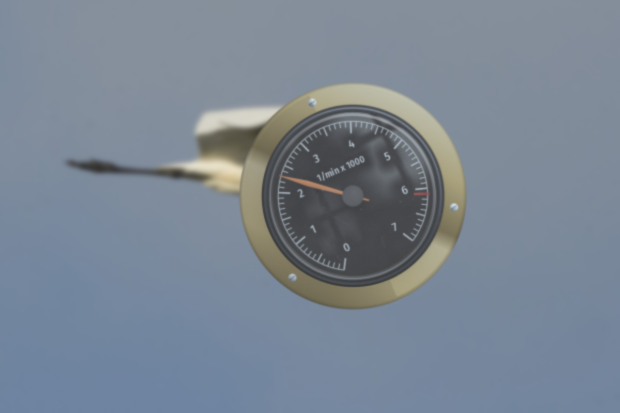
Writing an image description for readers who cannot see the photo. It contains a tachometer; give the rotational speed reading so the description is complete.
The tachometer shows 2300 rpm
